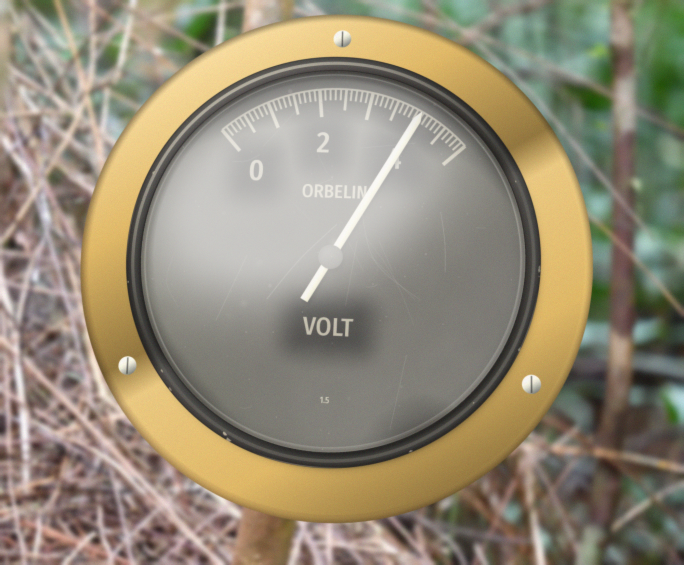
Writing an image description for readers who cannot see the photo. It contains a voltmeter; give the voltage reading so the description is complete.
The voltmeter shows 4 V
